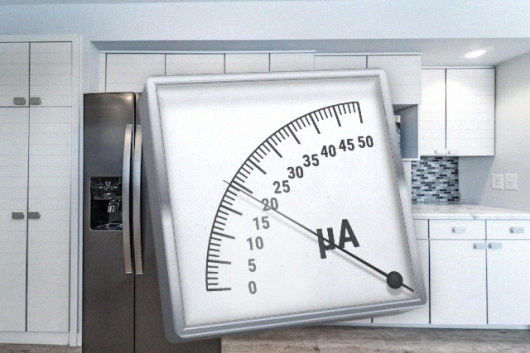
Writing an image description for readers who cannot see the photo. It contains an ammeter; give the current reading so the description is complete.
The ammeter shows 19 µA
